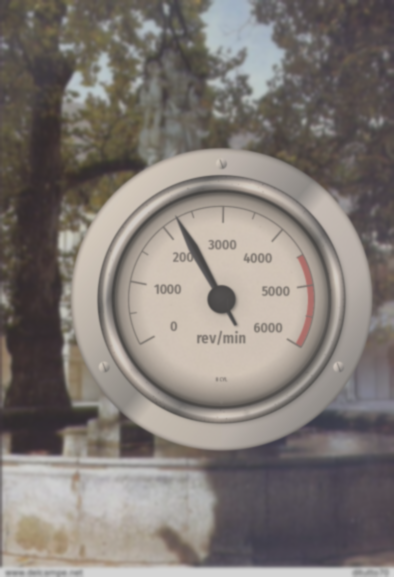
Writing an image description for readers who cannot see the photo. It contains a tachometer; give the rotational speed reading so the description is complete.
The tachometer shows 2250 rpm
